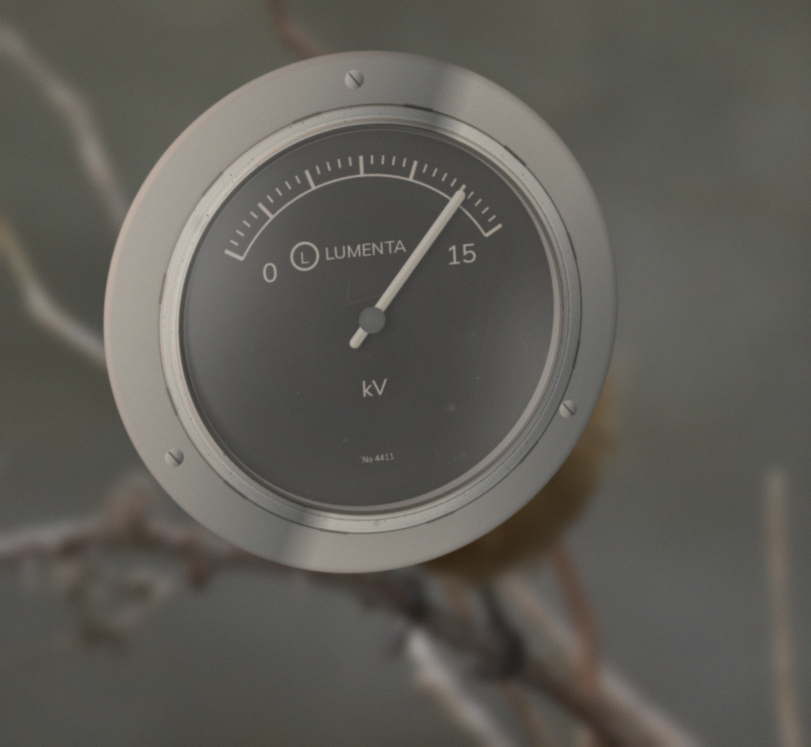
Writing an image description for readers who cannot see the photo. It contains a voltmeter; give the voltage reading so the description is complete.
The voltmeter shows 12.5 kV
